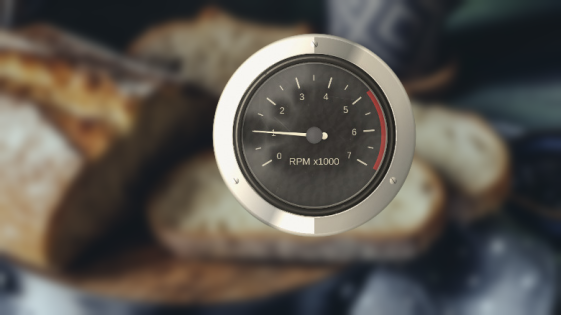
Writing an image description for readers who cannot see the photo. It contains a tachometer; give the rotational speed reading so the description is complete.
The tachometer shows 1000 rpm
